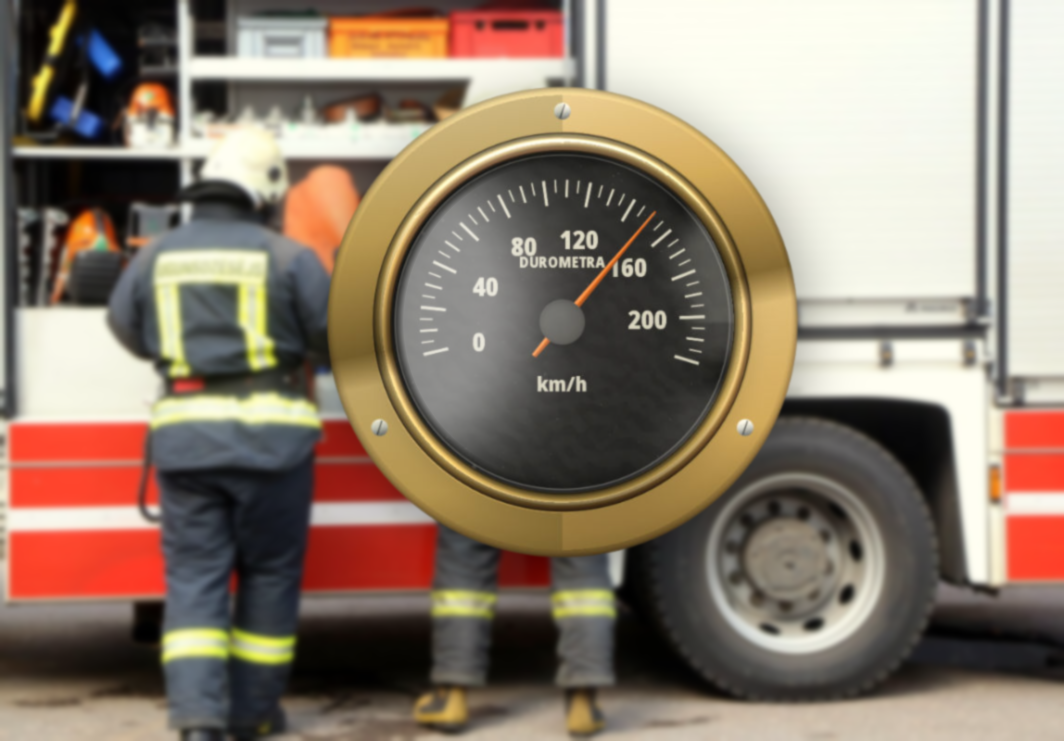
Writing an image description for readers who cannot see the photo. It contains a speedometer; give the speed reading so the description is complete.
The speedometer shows 150 km/h
